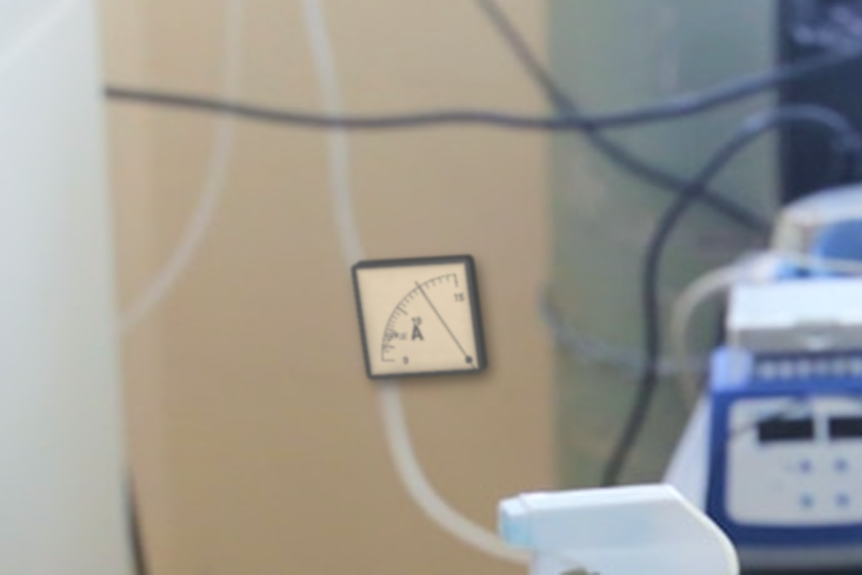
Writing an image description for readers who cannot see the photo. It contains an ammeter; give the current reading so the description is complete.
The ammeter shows 12.5 A
